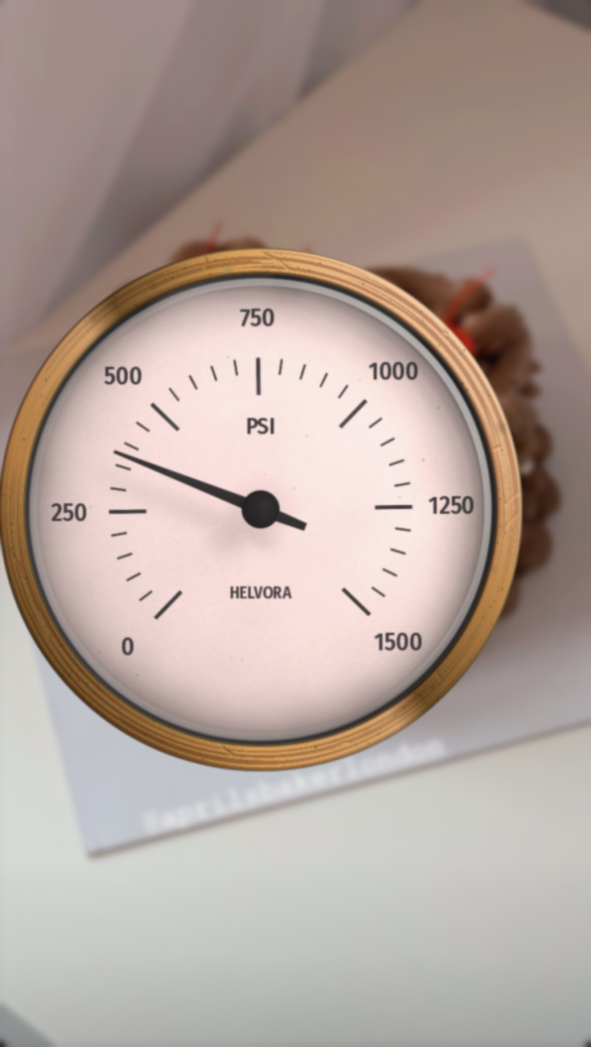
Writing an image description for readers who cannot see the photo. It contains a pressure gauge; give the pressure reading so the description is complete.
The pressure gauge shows 375 psi
